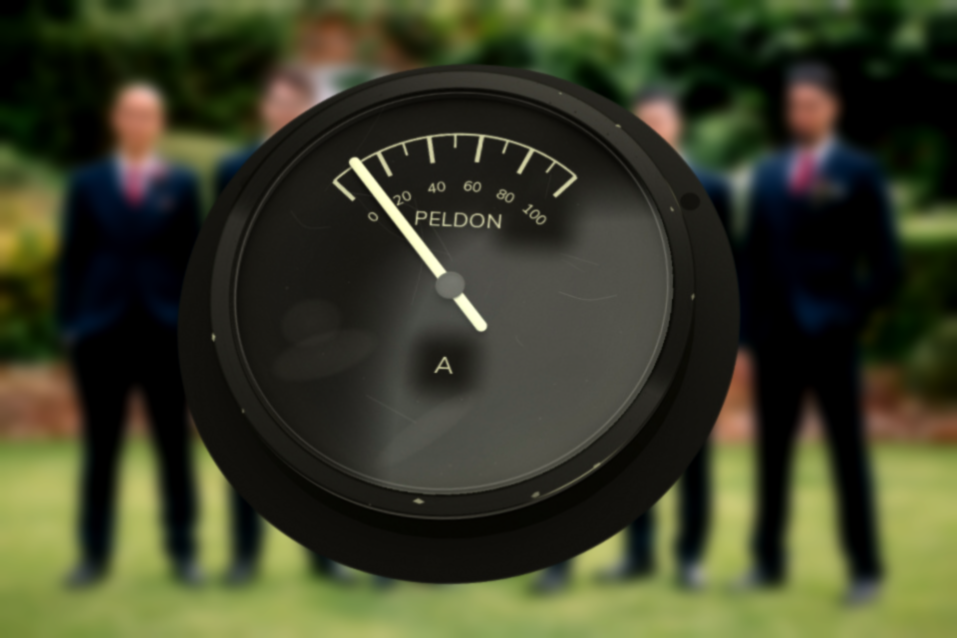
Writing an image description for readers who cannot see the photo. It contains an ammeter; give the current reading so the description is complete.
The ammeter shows 10 A
